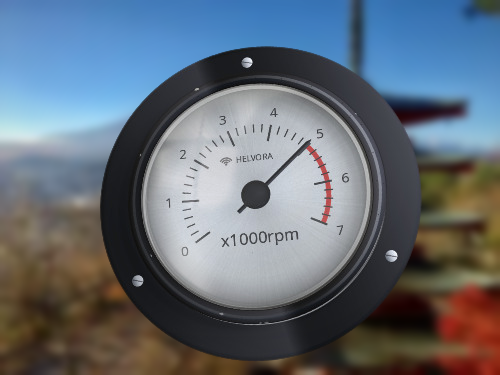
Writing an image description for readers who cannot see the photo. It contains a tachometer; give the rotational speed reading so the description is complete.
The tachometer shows 5000 rpm
